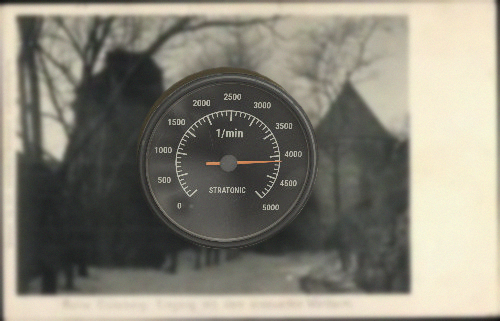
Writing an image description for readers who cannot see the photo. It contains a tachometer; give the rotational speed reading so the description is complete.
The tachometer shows 4100 rpm
